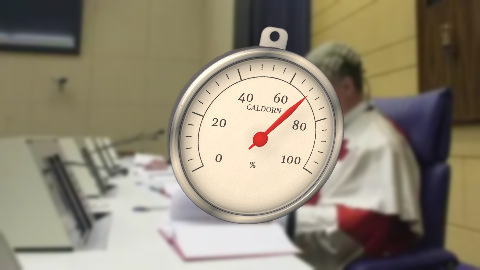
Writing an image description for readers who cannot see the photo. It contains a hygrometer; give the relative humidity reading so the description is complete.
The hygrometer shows 68 %
